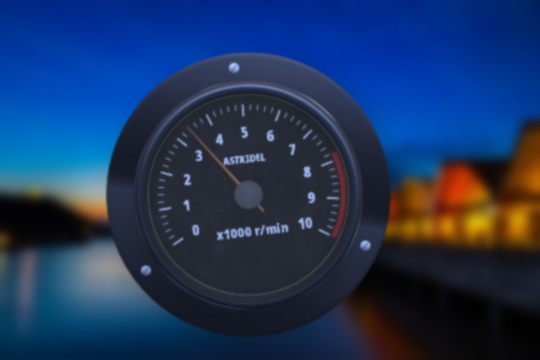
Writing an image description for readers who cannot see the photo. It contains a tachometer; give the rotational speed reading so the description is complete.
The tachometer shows 3400 rpm
